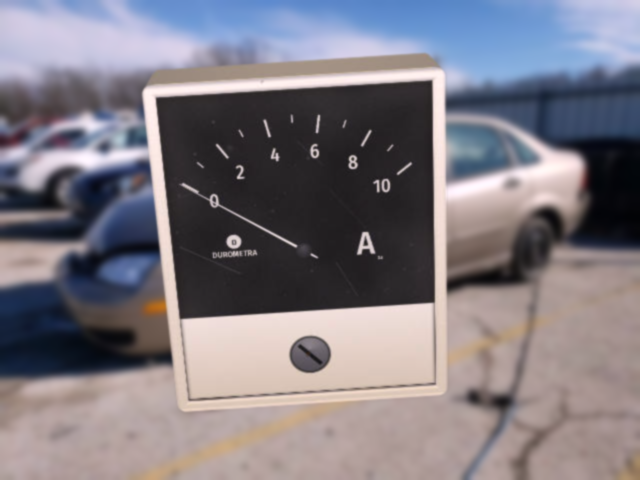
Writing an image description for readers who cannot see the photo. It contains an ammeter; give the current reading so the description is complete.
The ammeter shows 0 A
